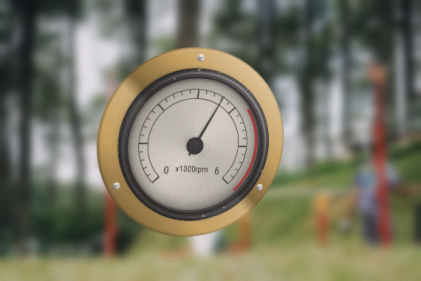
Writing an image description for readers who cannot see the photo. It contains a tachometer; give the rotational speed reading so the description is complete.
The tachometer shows 3600 rpm
